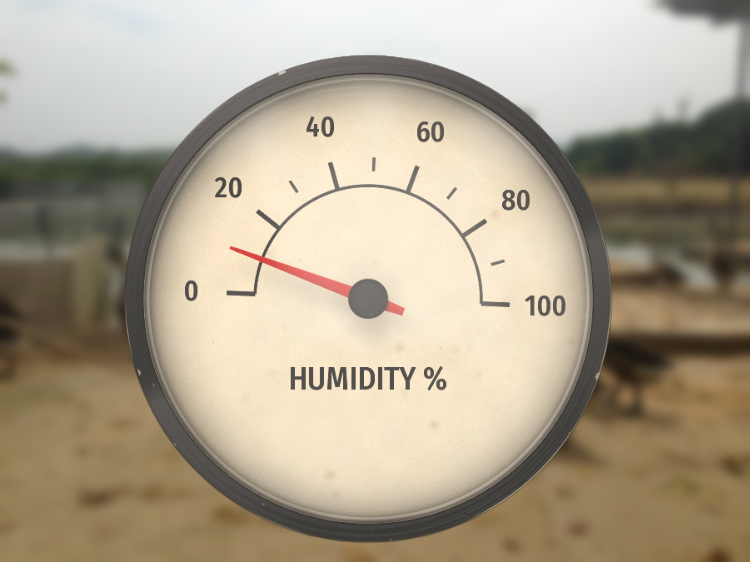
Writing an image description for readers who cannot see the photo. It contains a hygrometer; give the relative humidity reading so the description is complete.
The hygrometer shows 10 %
